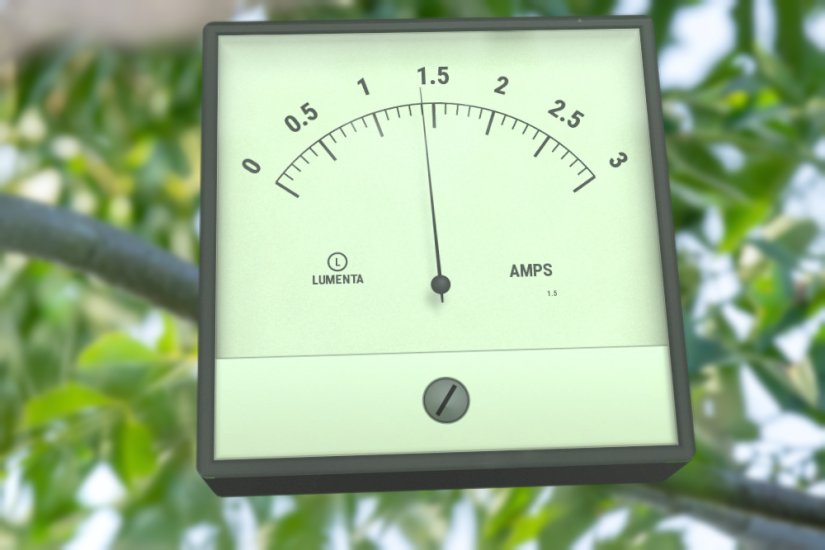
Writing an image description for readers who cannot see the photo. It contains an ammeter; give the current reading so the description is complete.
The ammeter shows 1.4 A
